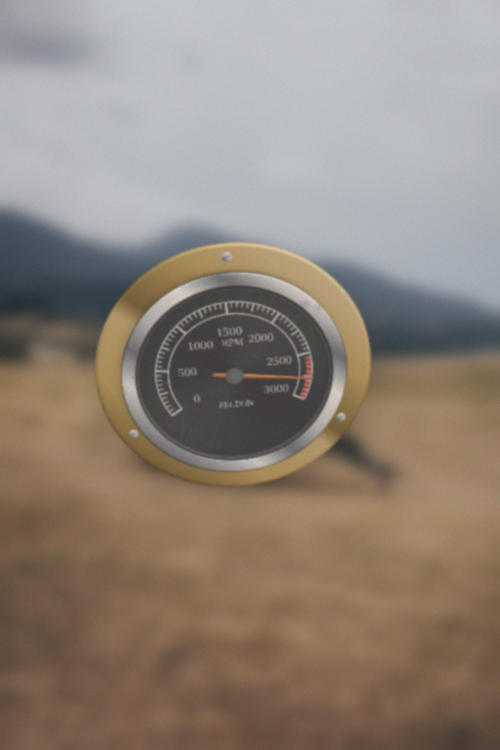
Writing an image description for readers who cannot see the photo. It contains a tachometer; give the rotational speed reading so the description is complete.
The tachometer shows 2750 rpm
